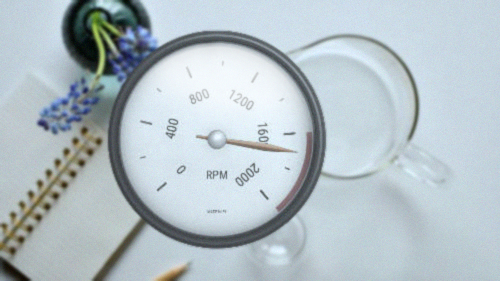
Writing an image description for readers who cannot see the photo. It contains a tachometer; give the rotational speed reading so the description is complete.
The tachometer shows 1700 rpm
